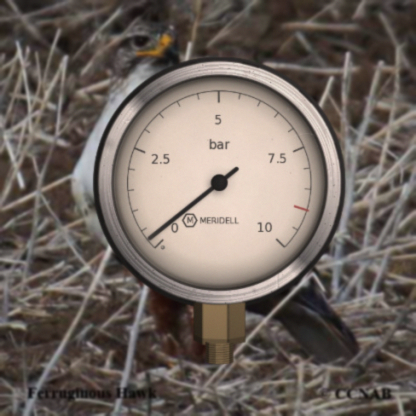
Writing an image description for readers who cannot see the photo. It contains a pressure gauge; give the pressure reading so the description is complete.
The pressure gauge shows 0.25 bar
